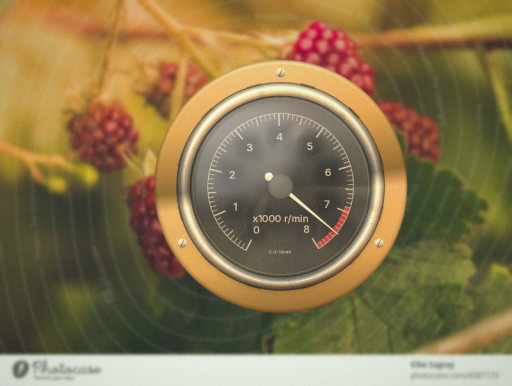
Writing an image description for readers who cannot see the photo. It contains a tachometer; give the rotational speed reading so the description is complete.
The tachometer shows 7500 rpm
